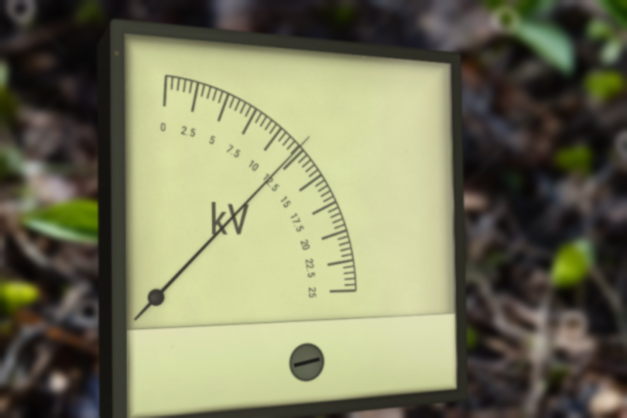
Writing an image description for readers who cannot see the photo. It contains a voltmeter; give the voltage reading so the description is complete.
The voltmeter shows 12 kV
